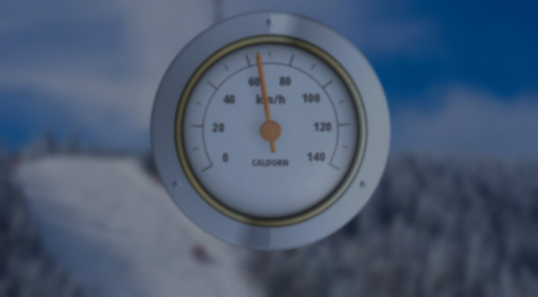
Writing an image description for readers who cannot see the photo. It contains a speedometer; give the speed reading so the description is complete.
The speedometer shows 65 km/h
